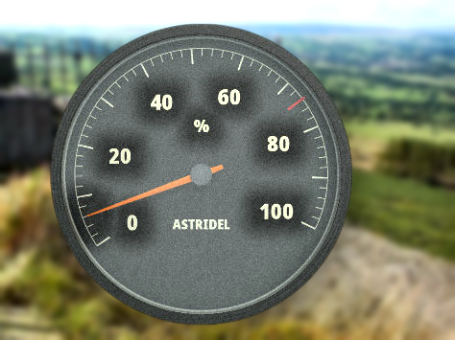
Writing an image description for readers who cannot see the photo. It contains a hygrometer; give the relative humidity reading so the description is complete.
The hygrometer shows 6 %
